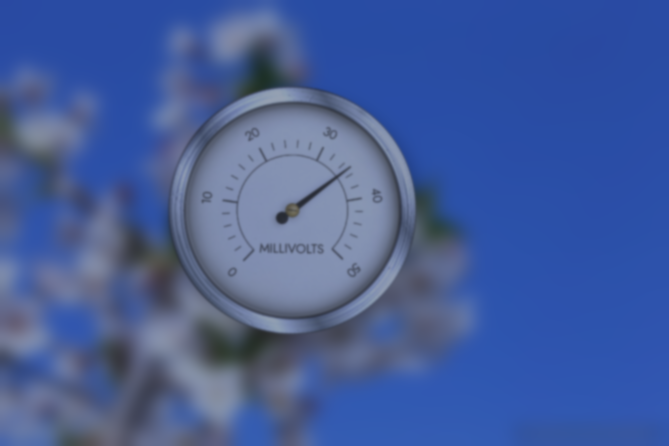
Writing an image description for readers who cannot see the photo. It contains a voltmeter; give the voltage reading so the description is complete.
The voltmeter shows 35 mV
